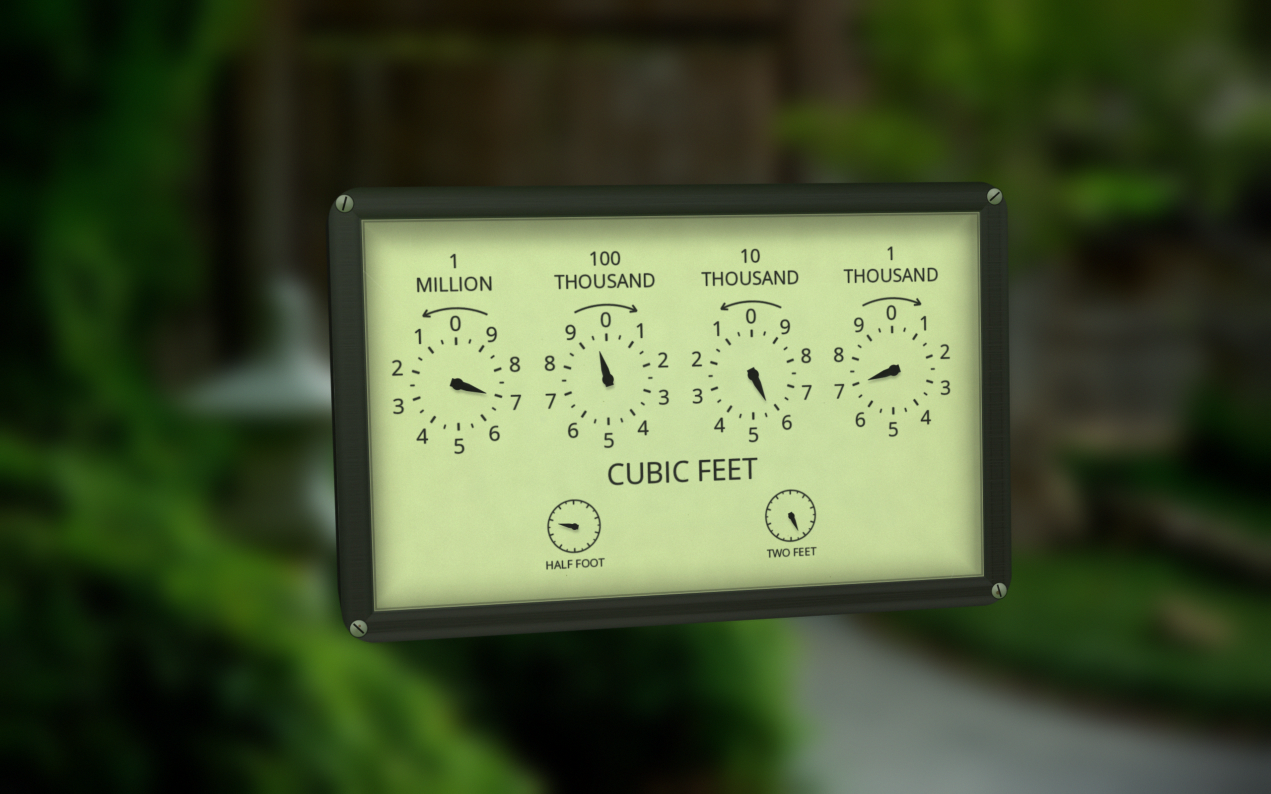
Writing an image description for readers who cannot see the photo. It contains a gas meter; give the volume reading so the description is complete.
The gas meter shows 695700 ft³
